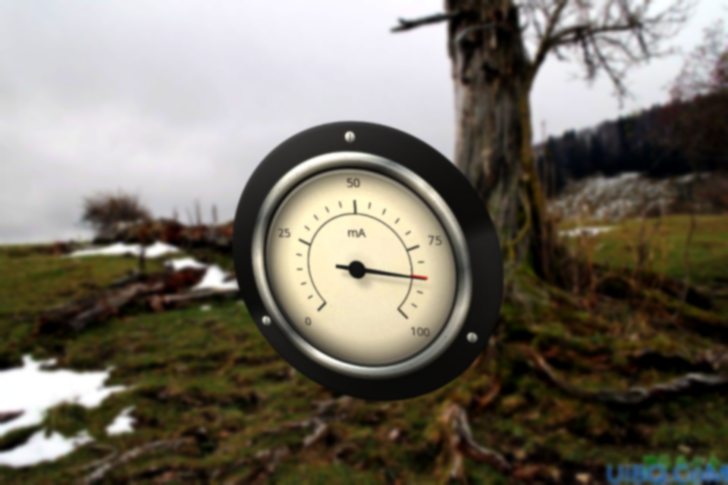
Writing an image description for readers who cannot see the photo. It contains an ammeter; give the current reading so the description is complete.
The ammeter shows 85 mA
